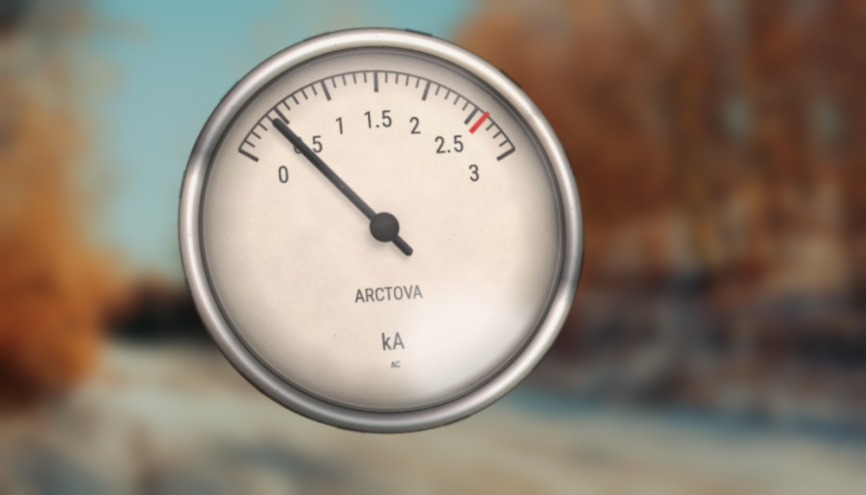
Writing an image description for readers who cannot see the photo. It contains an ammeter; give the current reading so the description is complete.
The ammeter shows 0.4 kA
